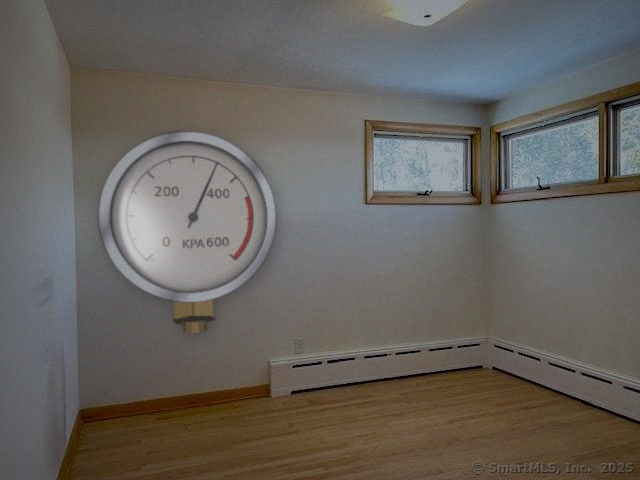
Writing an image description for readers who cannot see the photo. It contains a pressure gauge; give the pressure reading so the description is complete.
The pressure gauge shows 350 kPa
